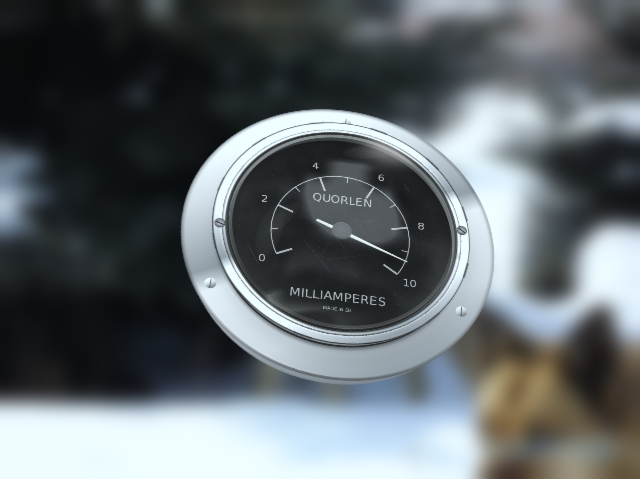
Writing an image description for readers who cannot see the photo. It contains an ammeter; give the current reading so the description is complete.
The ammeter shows 9.5 mA
